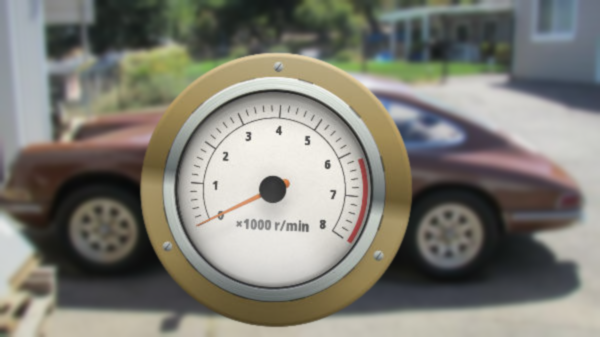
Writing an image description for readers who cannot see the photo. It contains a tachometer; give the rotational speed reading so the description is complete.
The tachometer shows 0 rpm
